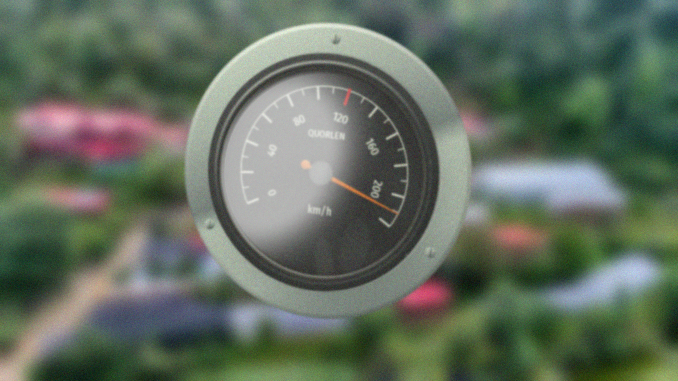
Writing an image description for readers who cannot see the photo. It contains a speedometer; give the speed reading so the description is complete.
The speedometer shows 210 km/h
